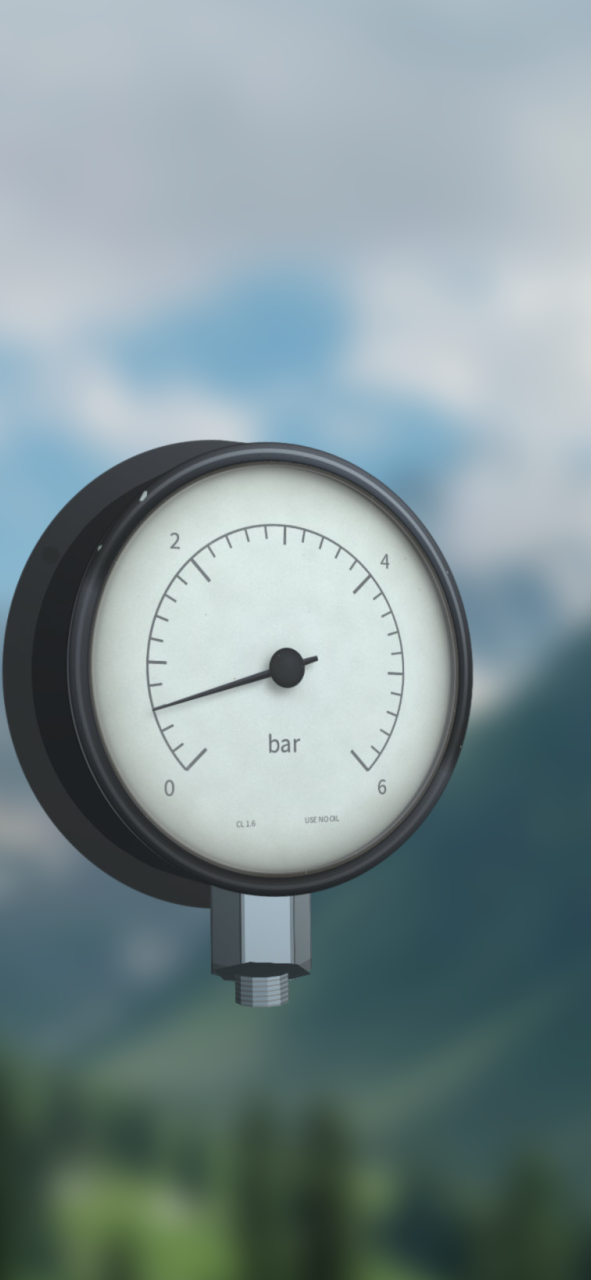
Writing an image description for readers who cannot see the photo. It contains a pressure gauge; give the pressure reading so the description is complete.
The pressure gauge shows 0.6 bar
